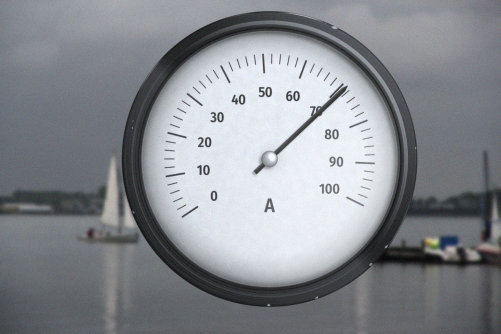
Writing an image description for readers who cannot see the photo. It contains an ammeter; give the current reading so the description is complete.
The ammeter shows 71 A
